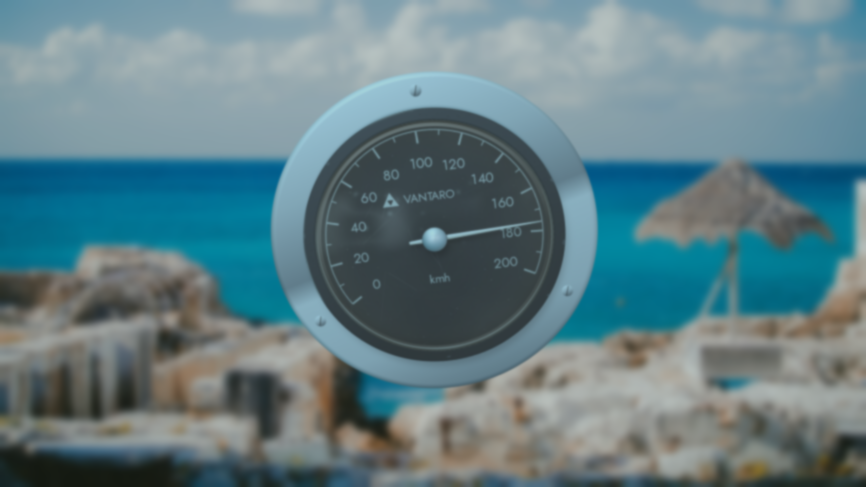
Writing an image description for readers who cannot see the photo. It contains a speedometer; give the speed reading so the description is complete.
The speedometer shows 175 km/h
